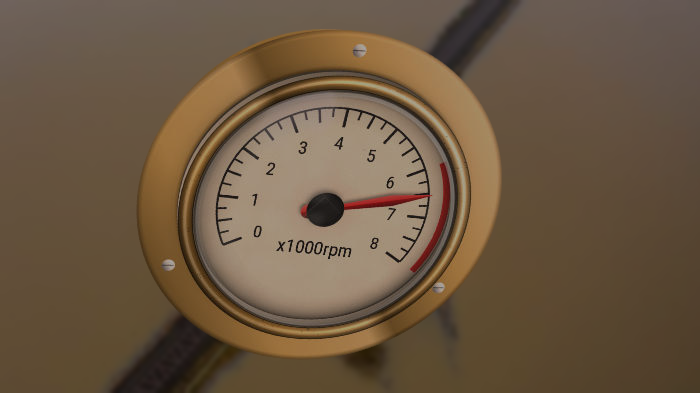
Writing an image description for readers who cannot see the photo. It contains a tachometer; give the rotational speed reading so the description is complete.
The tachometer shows 6500 rpm
